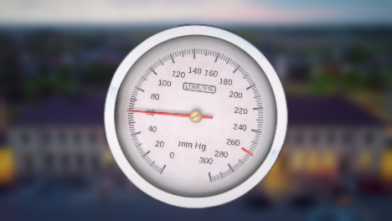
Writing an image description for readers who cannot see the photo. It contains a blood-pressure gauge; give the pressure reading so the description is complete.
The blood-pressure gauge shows 60 mmHg
